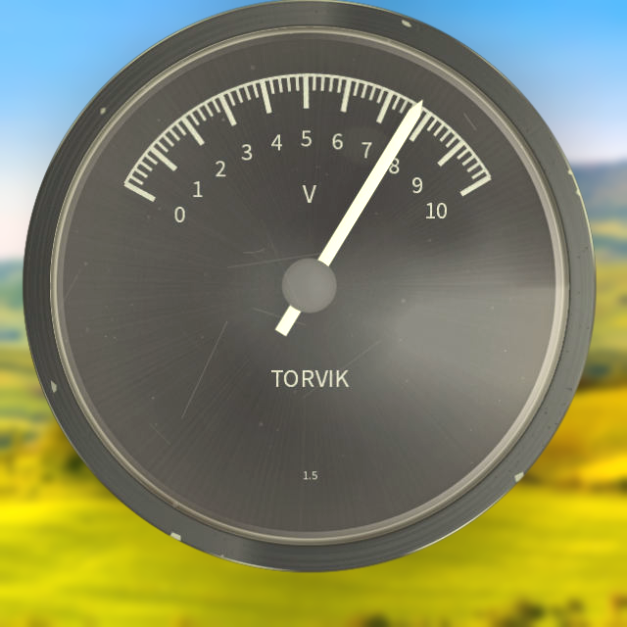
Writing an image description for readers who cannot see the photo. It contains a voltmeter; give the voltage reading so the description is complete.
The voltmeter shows 7.7 V
